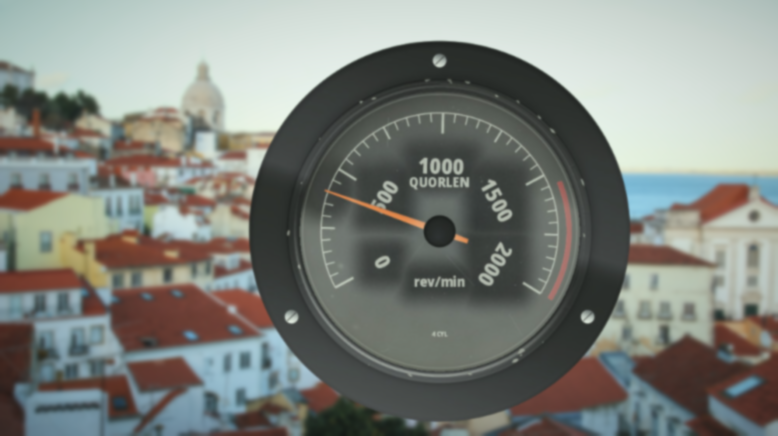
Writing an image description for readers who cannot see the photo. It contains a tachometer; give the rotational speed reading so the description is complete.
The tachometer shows 400 rpm
